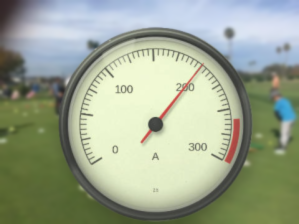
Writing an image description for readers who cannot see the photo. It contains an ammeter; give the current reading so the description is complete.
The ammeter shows 200 A
